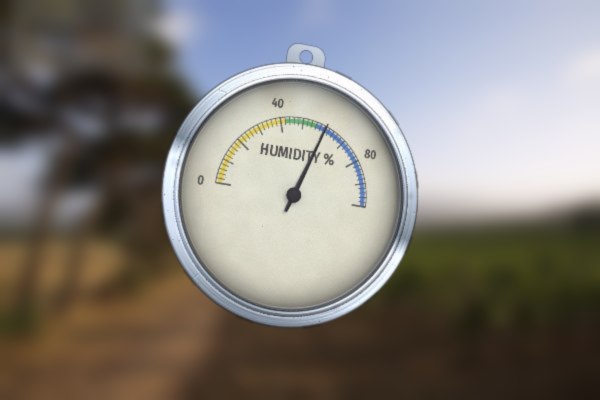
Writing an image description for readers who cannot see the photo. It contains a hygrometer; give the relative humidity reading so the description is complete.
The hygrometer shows 60 %
